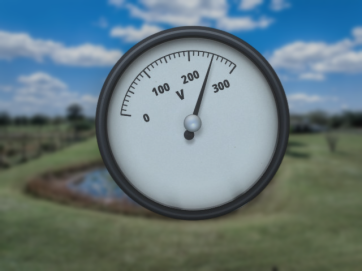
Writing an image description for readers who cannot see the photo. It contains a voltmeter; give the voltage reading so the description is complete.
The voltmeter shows 250 V
